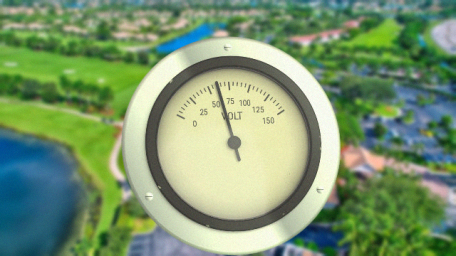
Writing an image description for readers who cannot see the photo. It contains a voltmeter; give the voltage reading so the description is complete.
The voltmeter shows 60 V
